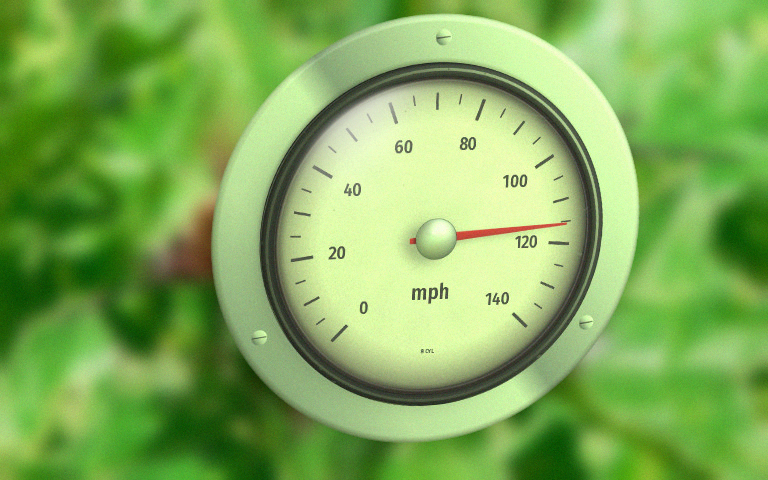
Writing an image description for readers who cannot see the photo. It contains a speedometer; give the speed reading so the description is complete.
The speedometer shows 115 mph
